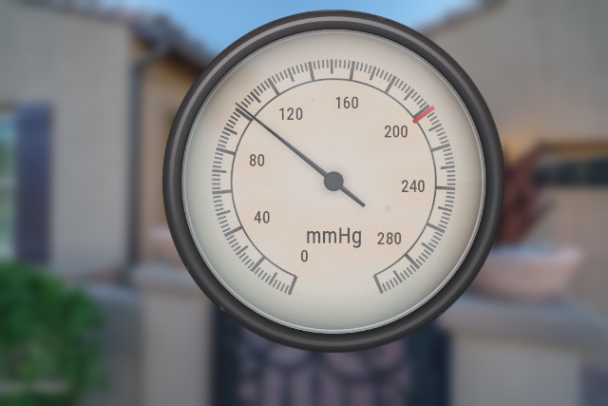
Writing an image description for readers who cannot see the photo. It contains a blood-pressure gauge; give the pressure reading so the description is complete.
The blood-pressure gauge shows 102 mmHg
